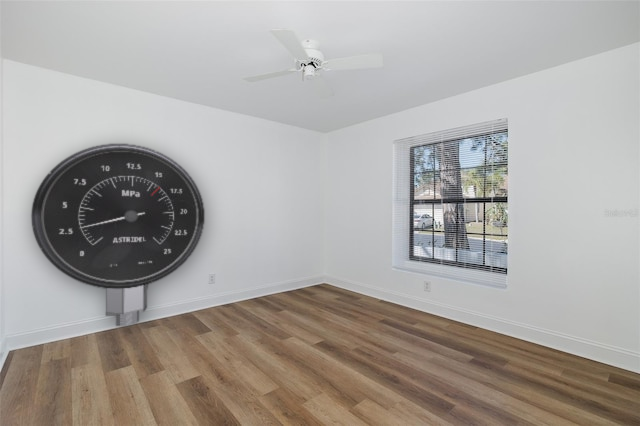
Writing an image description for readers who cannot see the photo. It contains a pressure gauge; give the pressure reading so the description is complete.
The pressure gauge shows 2.5 MPa
